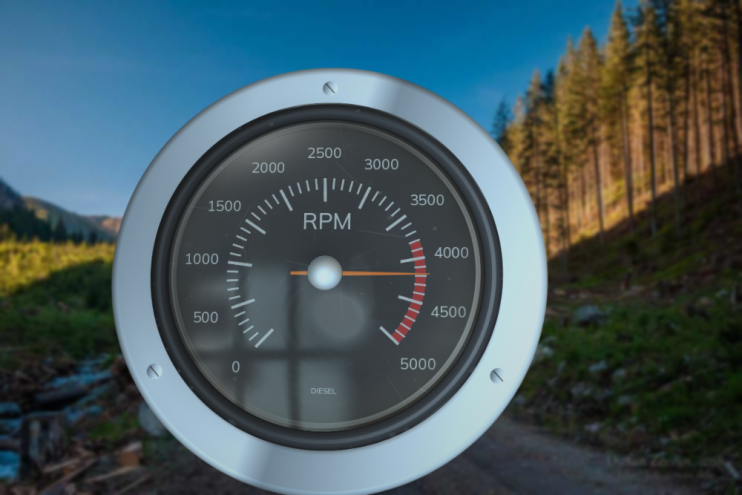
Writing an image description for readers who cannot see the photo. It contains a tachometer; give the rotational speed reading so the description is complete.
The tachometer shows 4200 rpm
